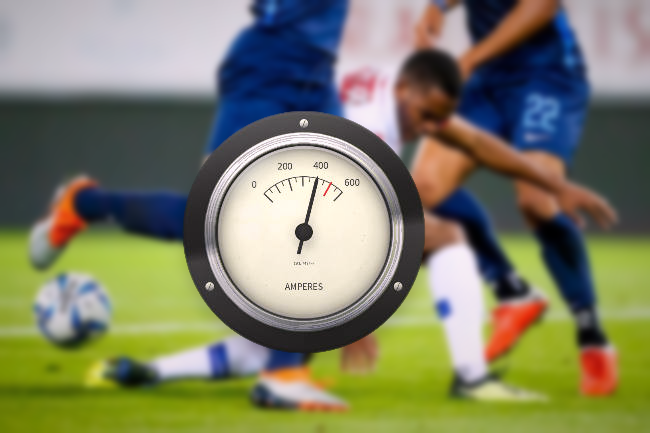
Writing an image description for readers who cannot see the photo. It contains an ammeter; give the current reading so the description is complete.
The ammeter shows 400 A
